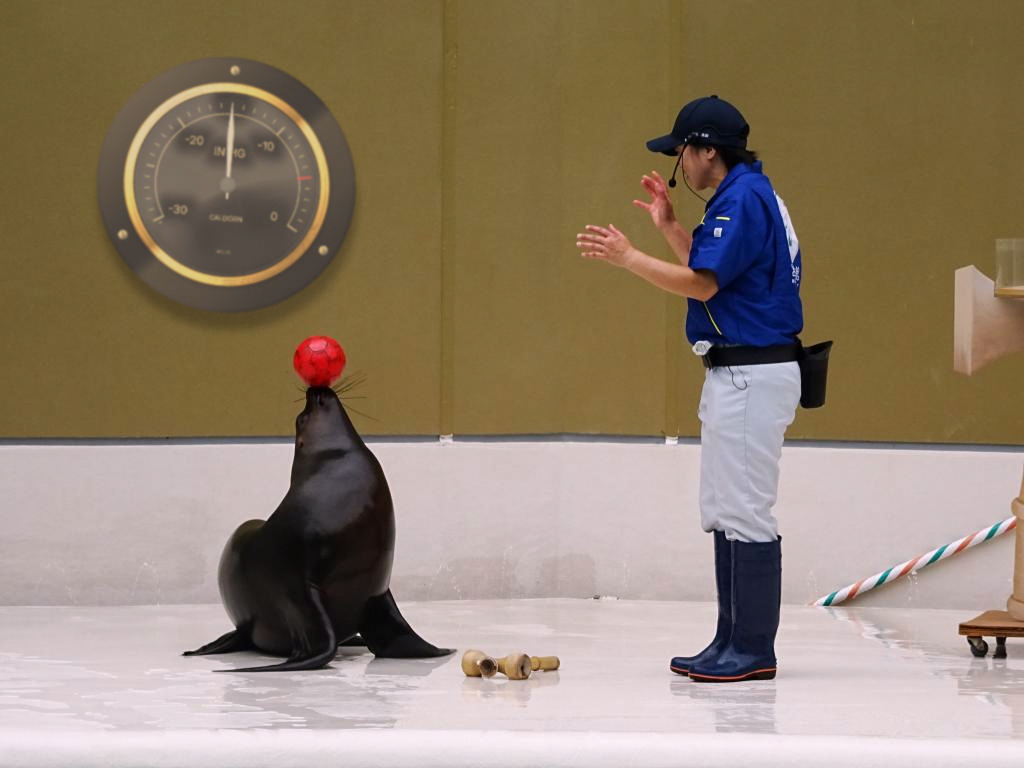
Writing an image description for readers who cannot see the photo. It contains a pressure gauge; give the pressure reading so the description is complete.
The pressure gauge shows -15 inHg
